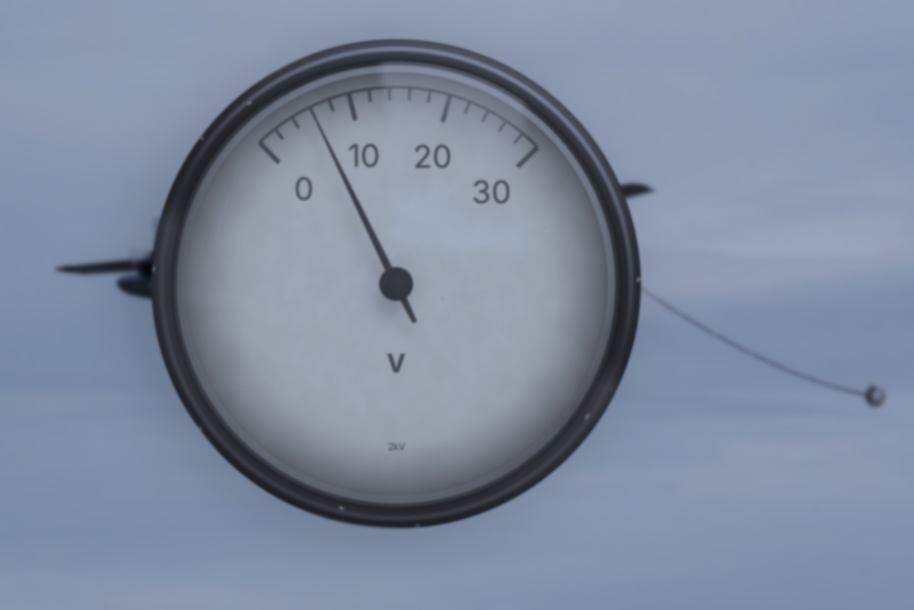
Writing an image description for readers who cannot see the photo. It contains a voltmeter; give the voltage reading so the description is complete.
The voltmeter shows 6 V
